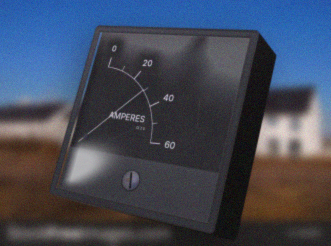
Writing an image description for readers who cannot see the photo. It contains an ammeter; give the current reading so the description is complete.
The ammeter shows 30 A
